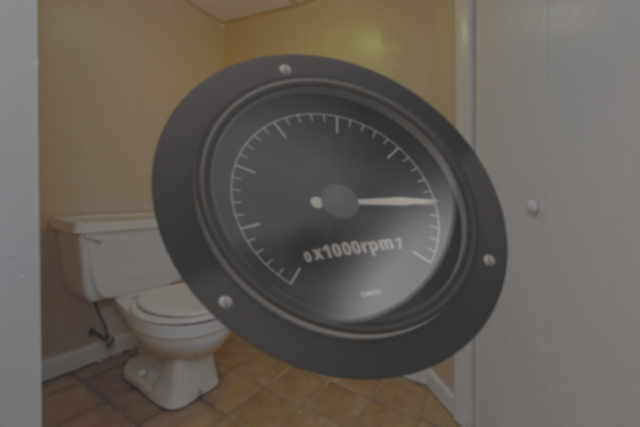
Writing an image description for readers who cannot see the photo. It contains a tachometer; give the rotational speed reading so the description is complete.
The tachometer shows 6000 rpm
